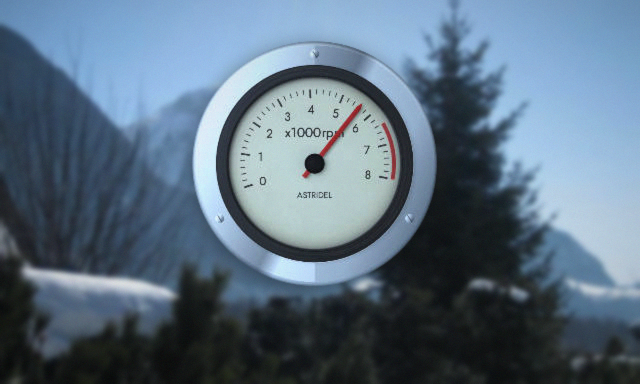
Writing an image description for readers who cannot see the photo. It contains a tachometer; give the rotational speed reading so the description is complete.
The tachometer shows 5600 rpm
